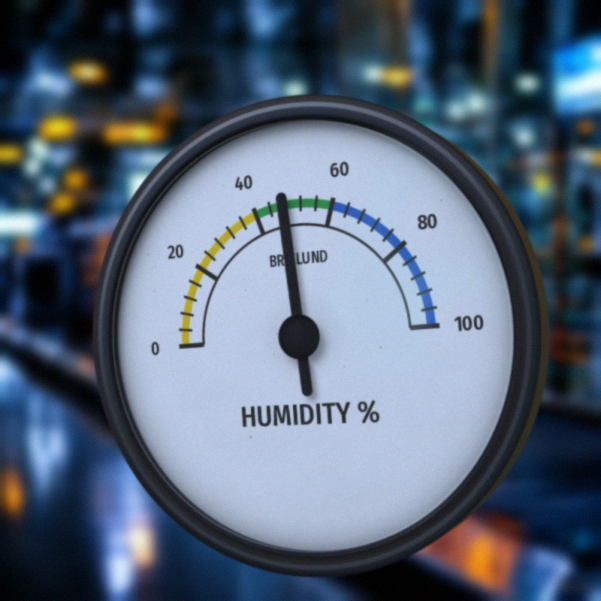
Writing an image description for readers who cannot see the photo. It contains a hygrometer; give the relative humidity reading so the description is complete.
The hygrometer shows 48 %
